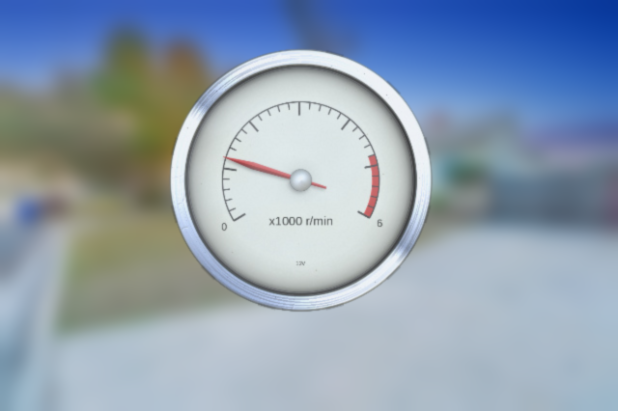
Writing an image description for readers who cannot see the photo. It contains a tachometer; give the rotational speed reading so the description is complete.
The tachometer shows 1200 rpm
